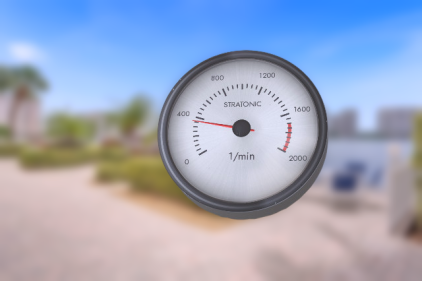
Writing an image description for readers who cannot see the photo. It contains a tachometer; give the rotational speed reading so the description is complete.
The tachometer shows 350 rpm
